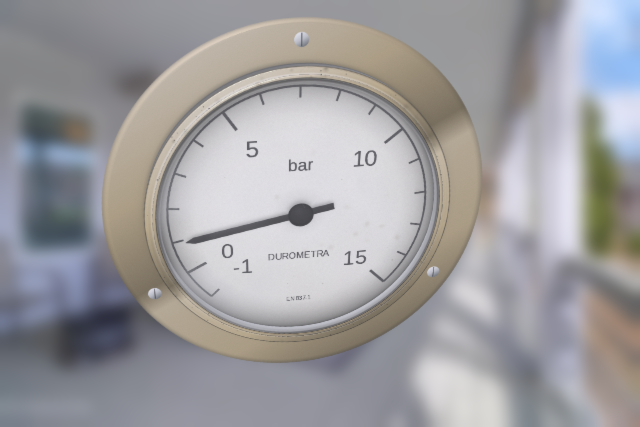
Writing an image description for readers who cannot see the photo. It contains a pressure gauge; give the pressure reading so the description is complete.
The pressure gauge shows 1 bar
